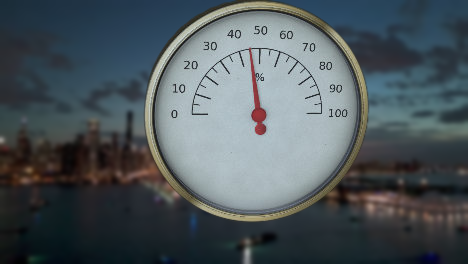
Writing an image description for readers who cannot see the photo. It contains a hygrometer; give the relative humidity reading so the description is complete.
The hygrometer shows 45 %
